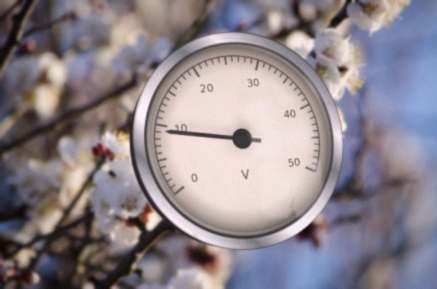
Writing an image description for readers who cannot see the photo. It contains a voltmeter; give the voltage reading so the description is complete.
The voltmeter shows 9 V
